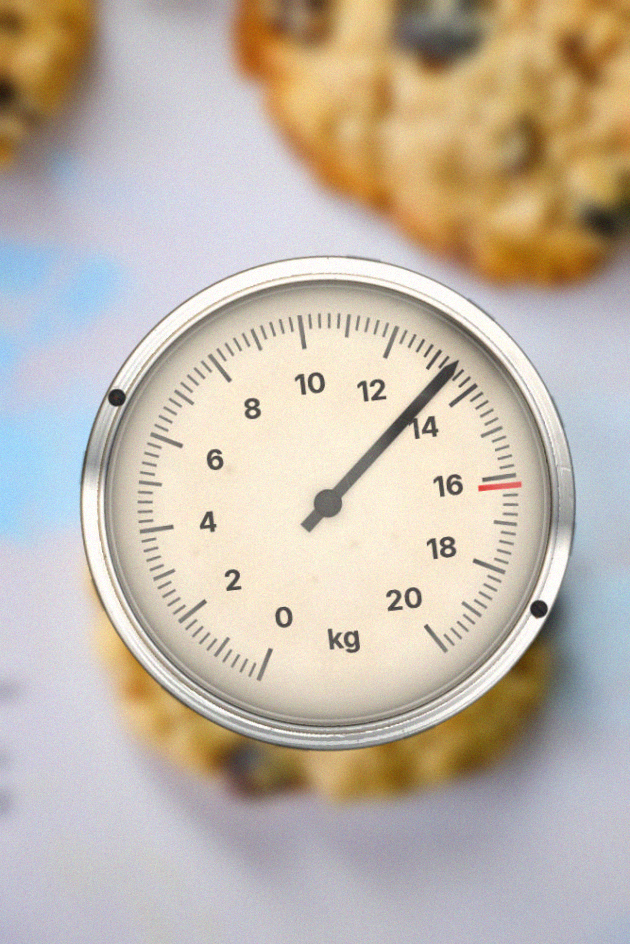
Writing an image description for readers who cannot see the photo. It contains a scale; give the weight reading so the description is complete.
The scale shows 13.4 kg
